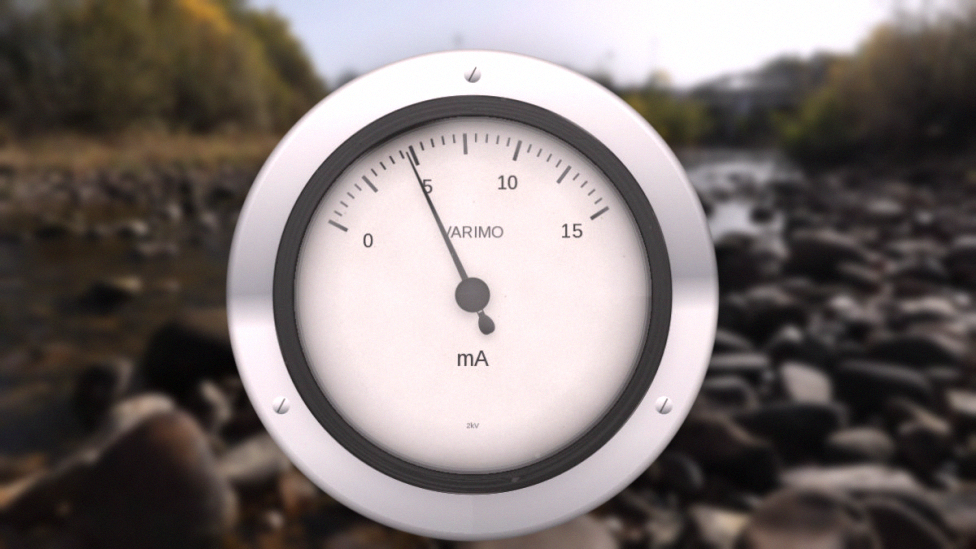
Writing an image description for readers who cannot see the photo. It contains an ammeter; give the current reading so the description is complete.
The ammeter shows 4.75 mA
